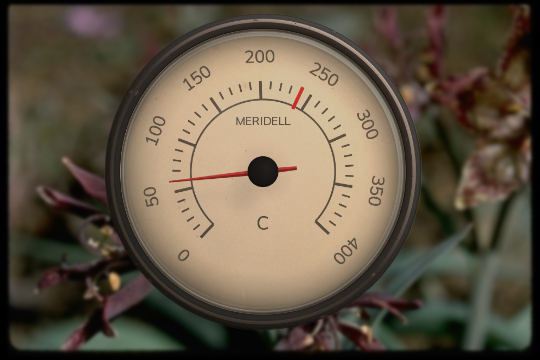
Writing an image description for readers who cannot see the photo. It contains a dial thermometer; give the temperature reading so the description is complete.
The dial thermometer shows 60 °C
